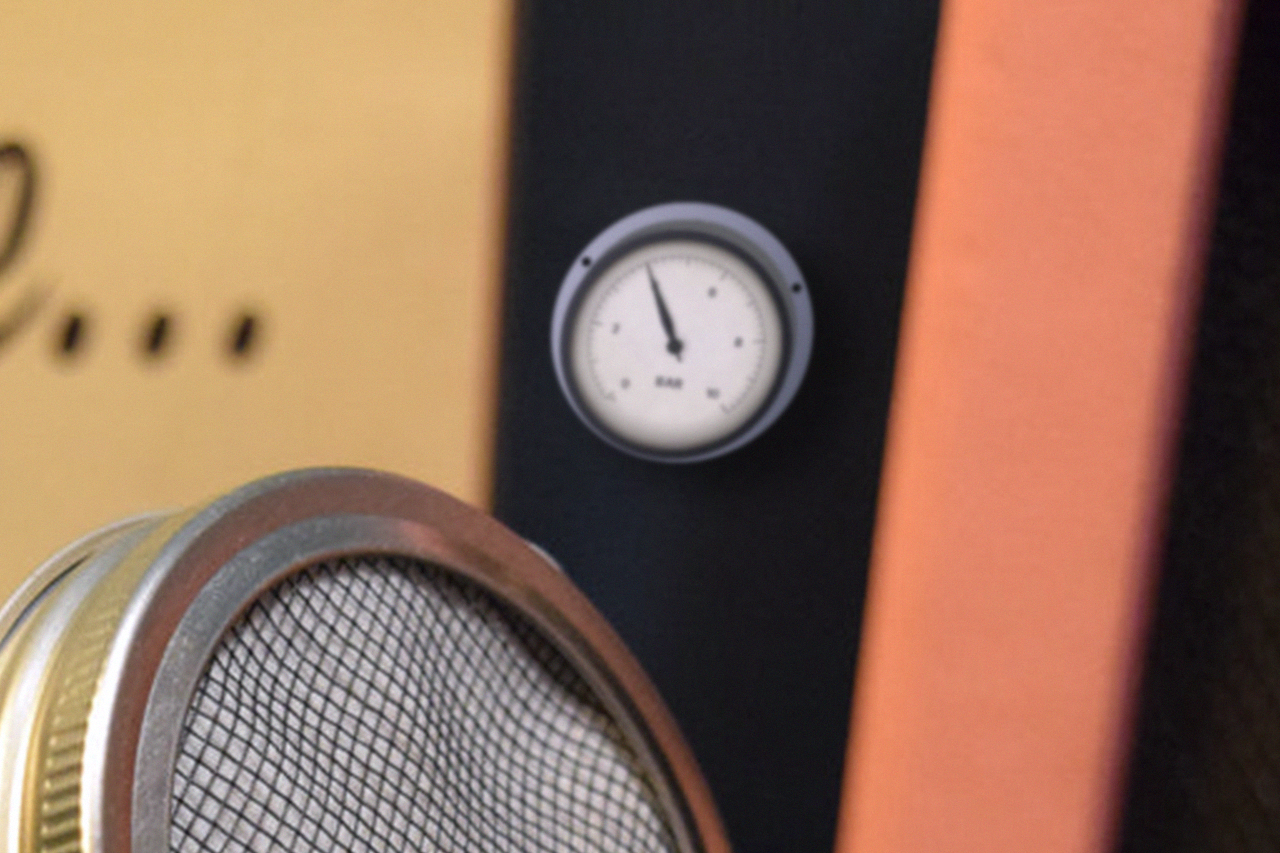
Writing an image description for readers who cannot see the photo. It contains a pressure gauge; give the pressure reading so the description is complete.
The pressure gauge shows 4 bar
